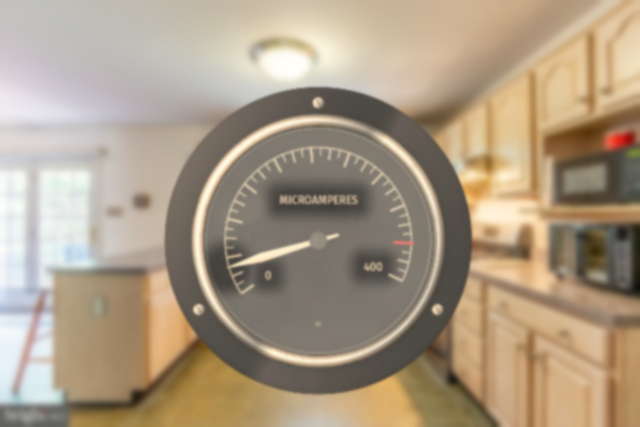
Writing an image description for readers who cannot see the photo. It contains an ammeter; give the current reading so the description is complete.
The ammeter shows 30 µA
